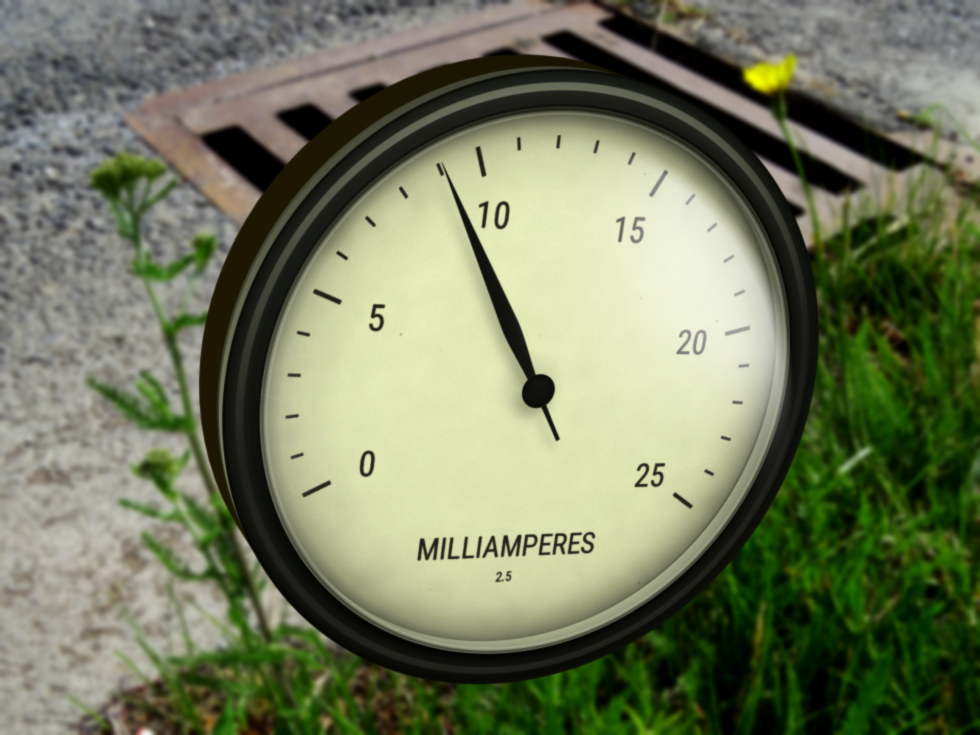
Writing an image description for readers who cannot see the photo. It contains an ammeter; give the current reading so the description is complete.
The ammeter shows 9 mA
